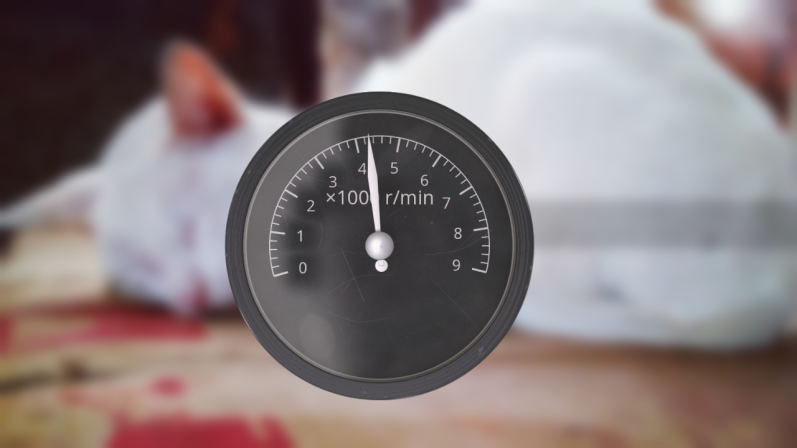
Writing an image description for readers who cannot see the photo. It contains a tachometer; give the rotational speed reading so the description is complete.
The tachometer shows 4300 rpm
